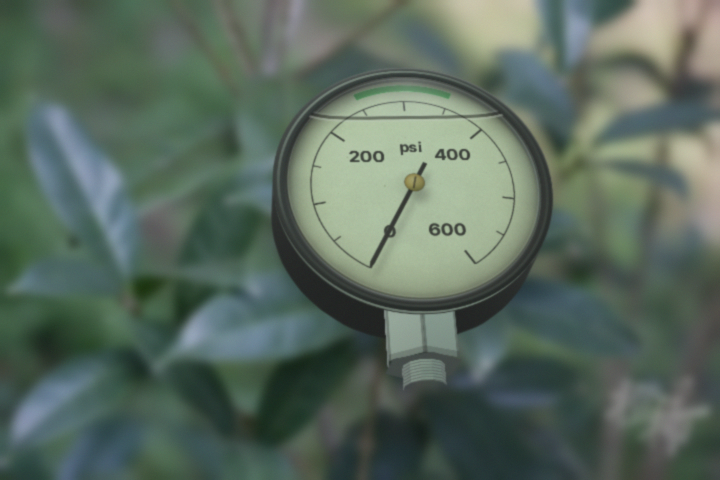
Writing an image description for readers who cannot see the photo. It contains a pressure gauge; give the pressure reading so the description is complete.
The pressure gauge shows 0 psi
